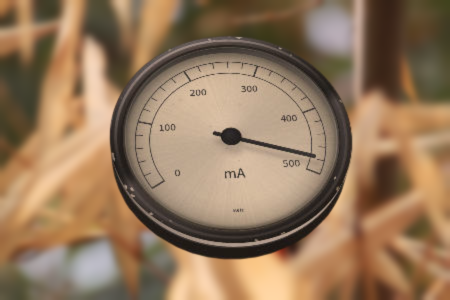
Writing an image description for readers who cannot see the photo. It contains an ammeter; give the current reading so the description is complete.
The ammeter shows 480 mA
